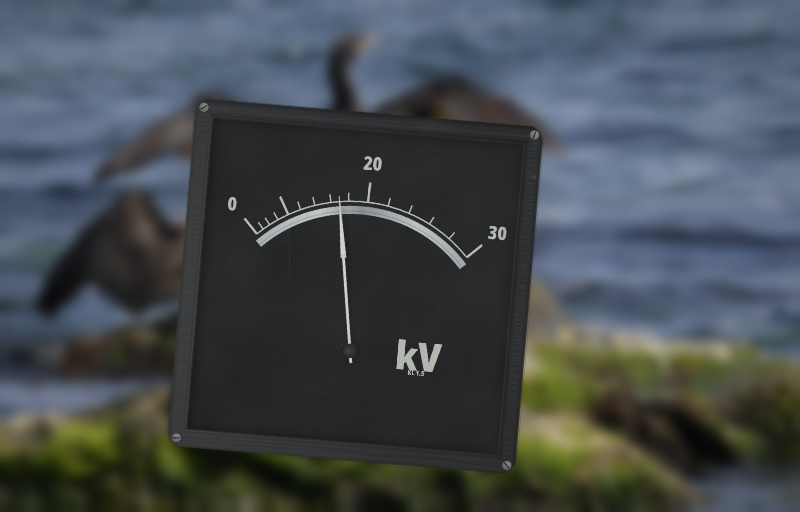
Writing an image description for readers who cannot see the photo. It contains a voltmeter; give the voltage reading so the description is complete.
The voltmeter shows 17 kV
